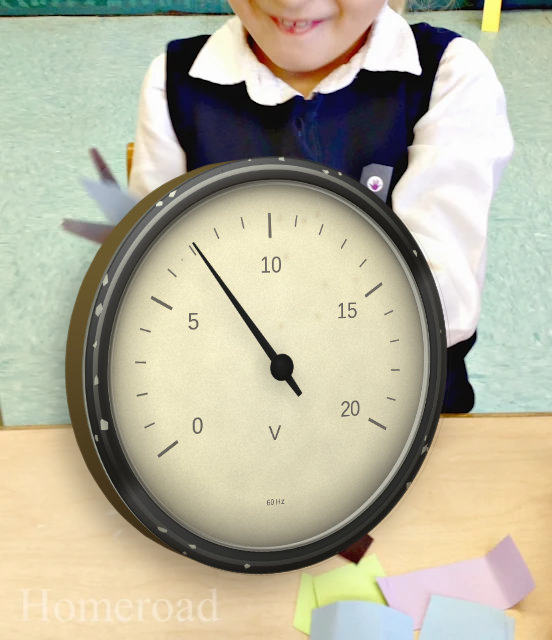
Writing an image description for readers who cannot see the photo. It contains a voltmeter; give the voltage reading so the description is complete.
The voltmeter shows 7 V
